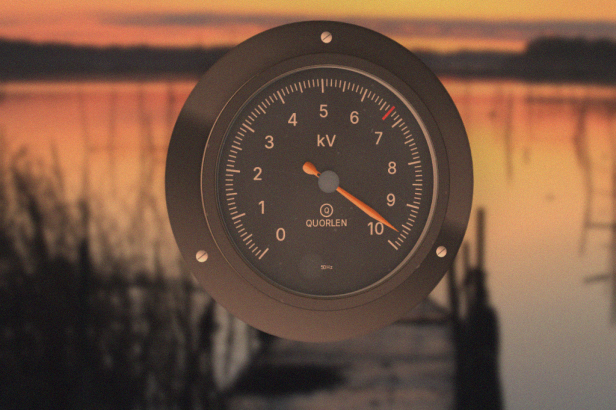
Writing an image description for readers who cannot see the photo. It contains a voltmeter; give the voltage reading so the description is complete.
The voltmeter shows 9.7 kV
